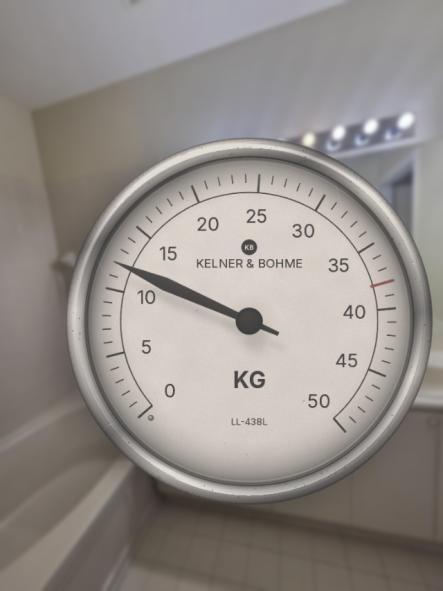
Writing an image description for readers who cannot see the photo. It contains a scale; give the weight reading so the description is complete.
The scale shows 12 kg
